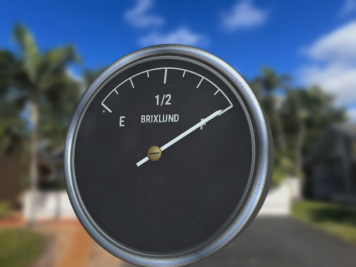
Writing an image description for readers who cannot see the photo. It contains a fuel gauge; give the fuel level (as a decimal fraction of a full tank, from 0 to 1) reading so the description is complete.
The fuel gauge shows 1
